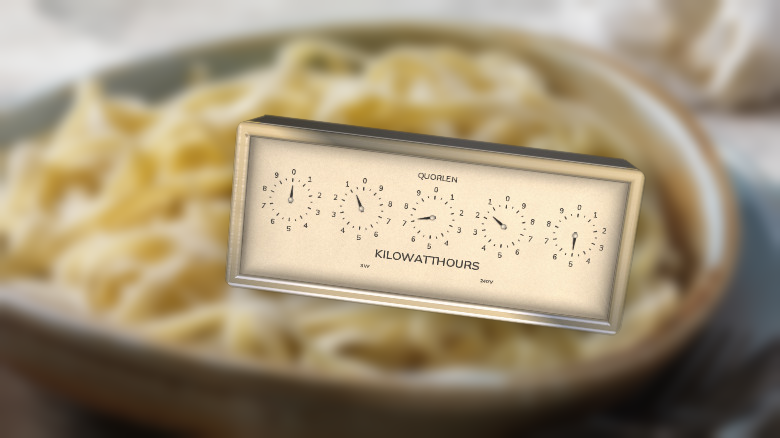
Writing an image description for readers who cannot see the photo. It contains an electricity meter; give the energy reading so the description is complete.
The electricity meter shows 715 kWh
